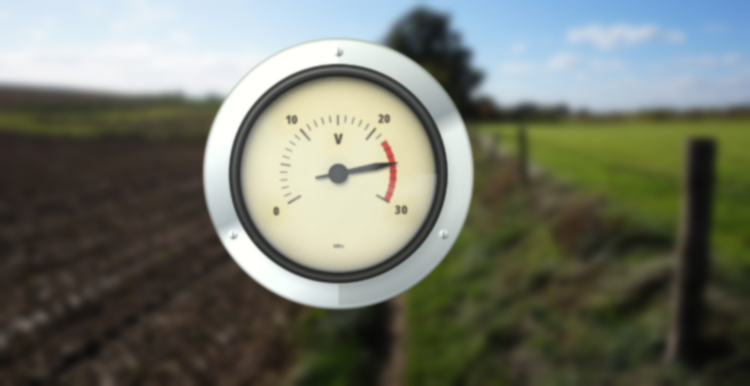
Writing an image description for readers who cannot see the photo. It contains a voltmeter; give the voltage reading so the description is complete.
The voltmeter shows 25 V
